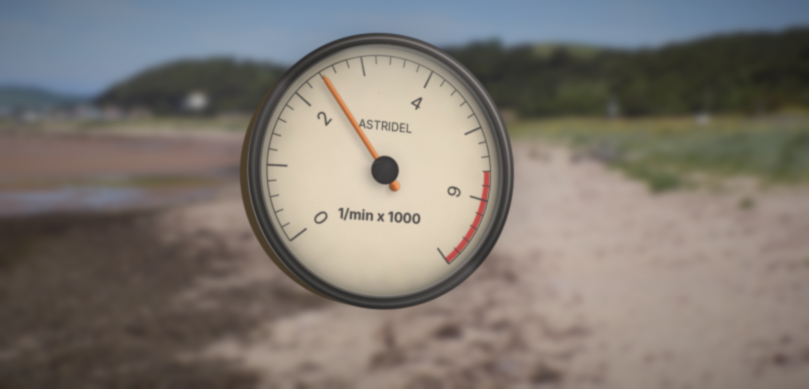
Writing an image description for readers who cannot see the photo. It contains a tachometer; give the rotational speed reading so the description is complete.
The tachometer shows 2400 rpm
